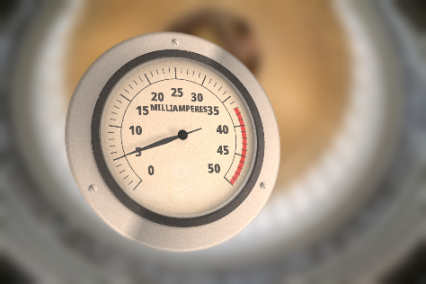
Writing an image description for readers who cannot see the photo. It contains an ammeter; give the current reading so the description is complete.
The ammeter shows 5 mA
